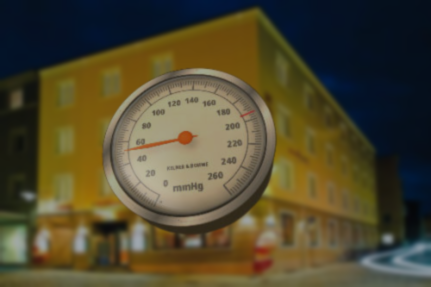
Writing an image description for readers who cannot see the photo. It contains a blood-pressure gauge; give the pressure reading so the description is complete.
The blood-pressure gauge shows 50 mmHg
